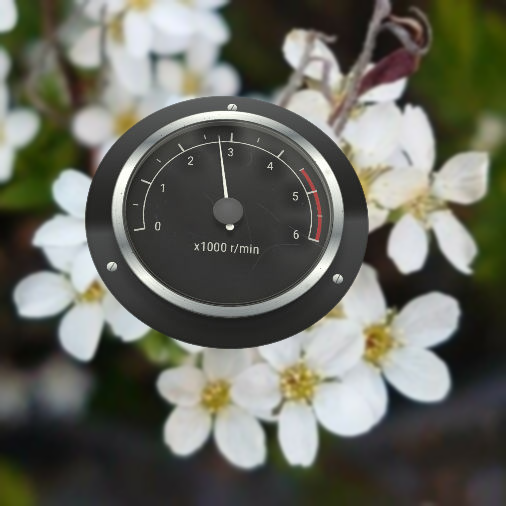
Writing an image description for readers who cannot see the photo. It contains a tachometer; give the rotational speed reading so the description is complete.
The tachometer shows 2750 rpm
